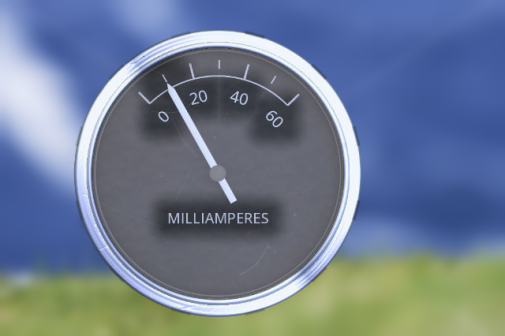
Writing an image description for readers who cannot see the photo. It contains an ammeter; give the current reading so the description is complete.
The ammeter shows 10 mA
